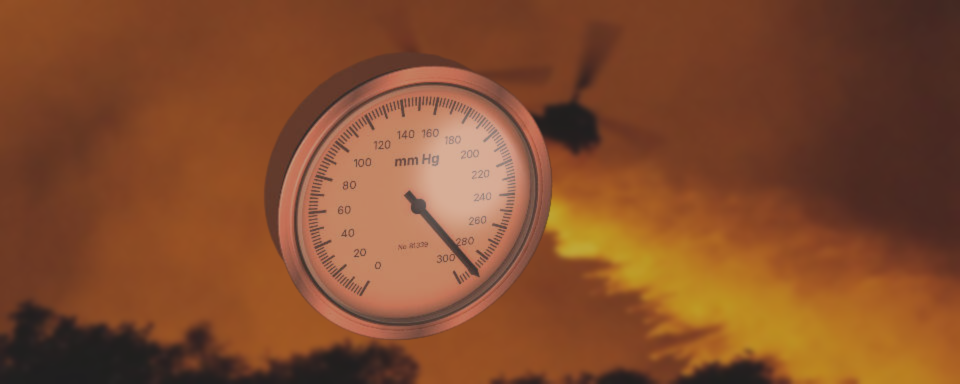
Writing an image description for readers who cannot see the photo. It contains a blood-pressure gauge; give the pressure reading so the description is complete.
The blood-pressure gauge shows 290 mmHg
